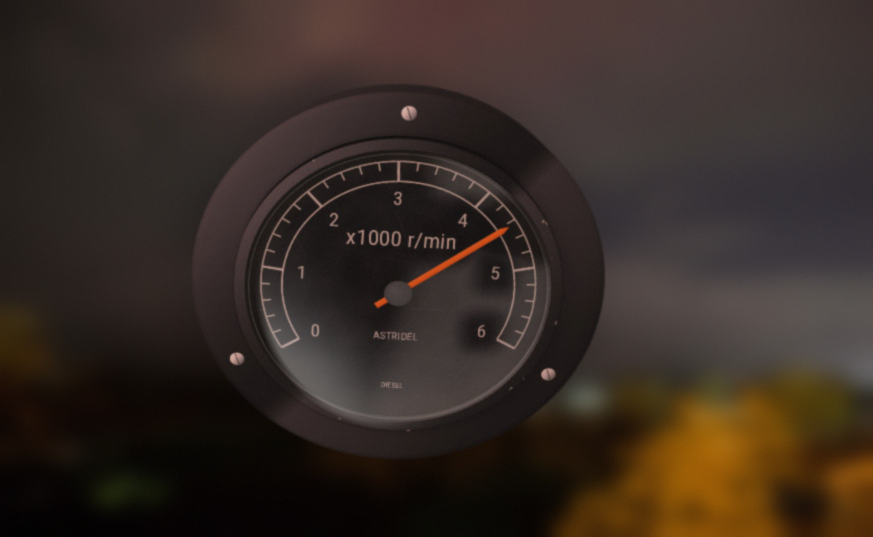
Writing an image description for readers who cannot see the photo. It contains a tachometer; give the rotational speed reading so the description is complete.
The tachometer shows 4400 rpm
